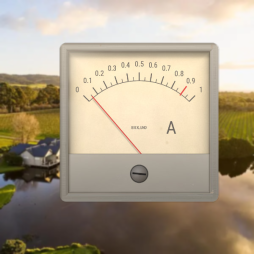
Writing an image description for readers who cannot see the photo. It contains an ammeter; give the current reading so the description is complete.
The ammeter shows 0.05 A
